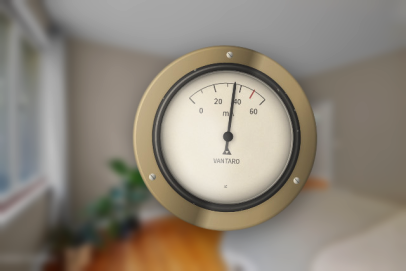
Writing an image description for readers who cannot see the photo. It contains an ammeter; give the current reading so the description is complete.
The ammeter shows 35 mA
